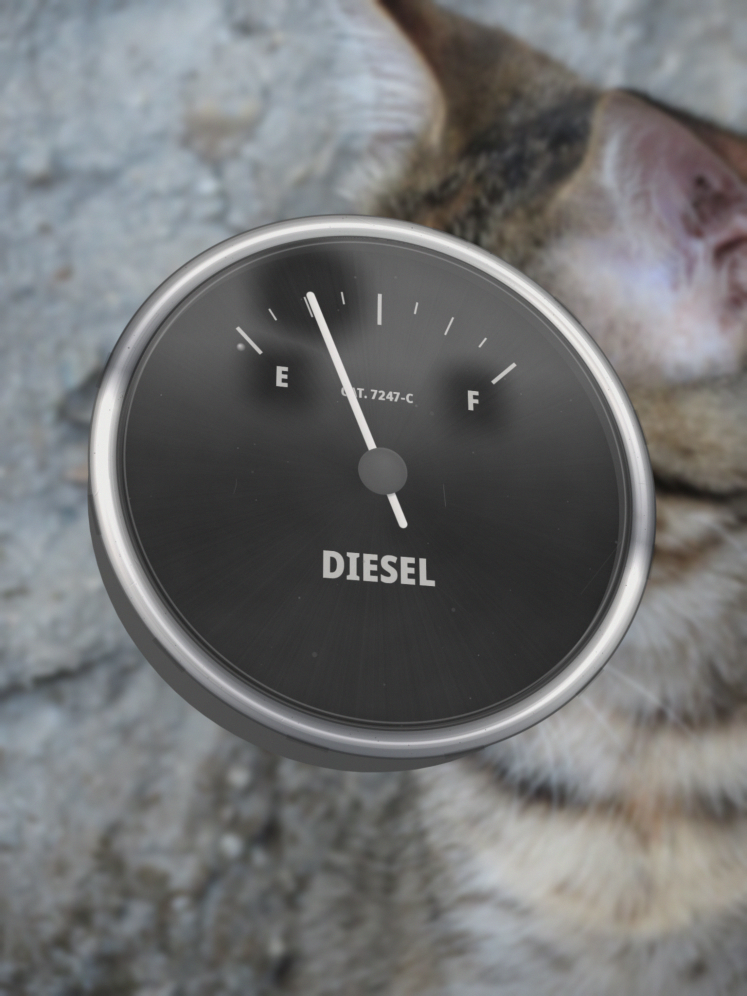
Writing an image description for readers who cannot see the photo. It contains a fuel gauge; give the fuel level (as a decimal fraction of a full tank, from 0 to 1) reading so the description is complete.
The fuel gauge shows 0.25
